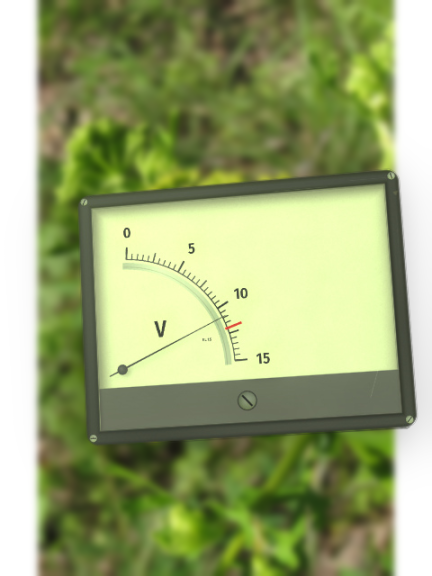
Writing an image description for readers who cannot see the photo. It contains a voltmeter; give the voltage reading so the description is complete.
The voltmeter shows 11 V
